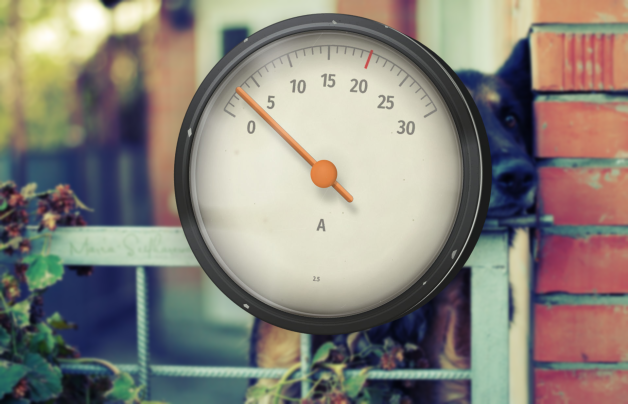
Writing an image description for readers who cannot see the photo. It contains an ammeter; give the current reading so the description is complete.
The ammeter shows 3 A
